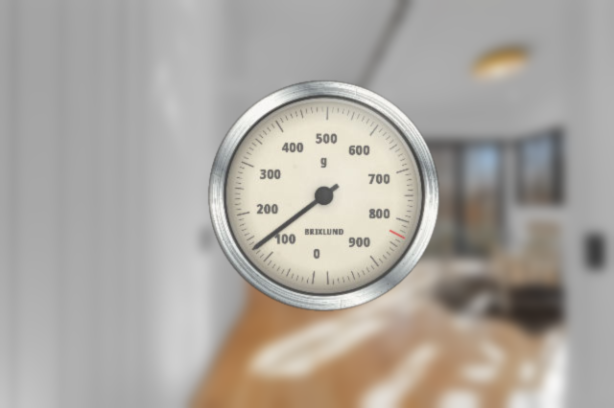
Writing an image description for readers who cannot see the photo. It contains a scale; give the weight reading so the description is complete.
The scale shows 130 g
